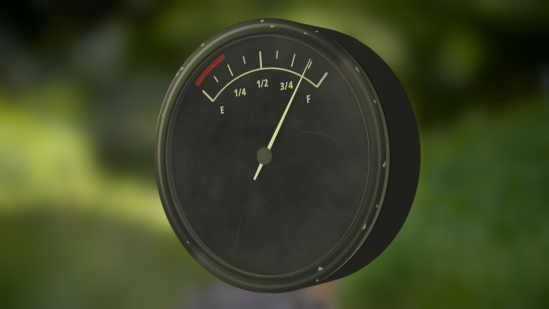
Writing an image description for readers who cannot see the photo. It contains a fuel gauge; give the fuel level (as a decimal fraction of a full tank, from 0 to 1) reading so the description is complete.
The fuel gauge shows 0.875
